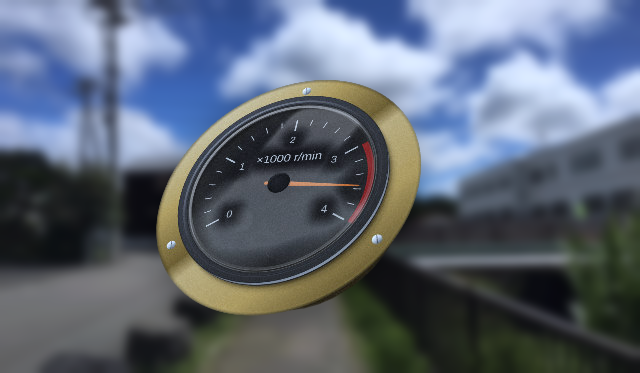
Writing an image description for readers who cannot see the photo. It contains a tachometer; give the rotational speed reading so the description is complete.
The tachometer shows 3600 rpm
